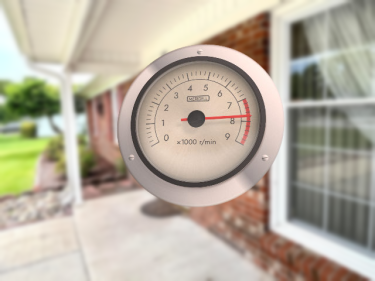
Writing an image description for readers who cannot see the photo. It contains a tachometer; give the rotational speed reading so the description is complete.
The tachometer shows 7800 rpm
